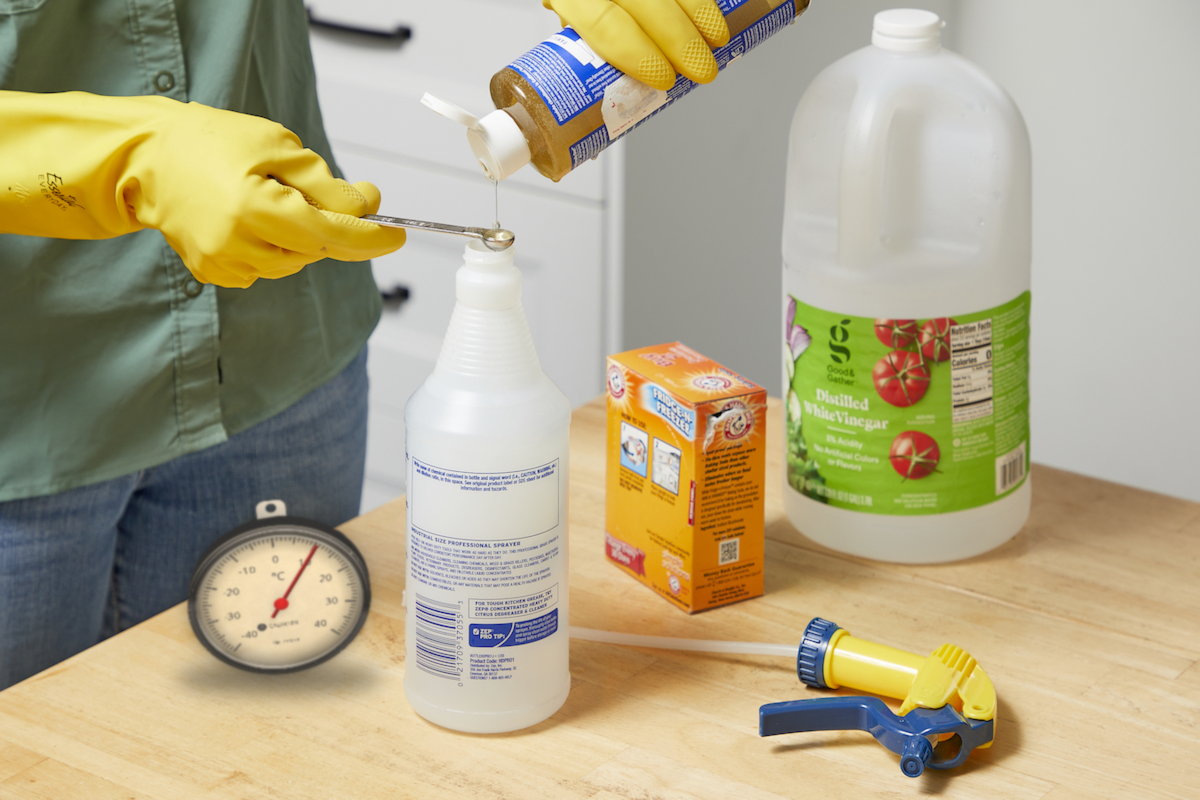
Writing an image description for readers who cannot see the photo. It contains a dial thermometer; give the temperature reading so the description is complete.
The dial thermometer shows 10 °C
